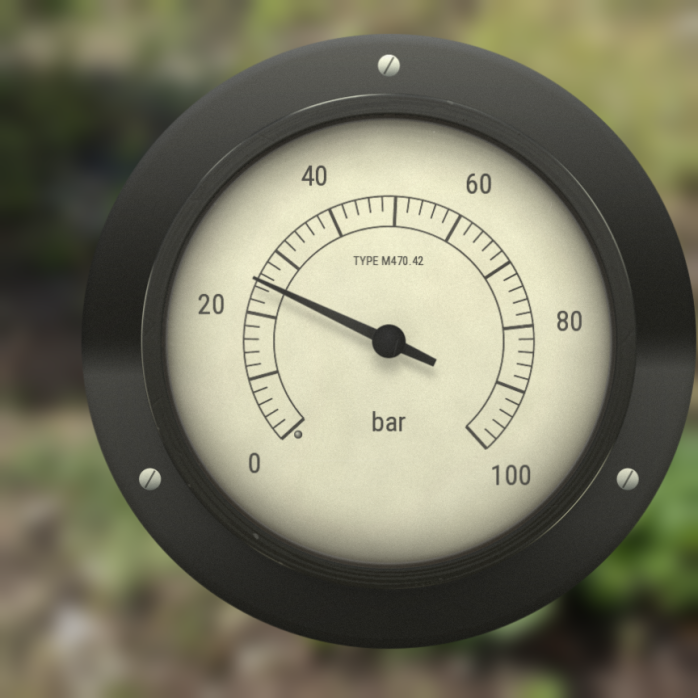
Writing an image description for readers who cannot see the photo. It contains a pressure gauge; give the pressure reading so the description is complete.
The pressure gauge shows 25 bar
